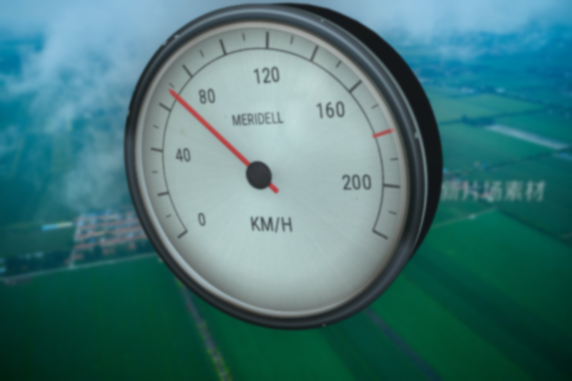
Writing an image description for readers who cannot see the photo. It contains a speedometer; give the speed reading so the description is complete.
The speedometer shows 70 km/h
